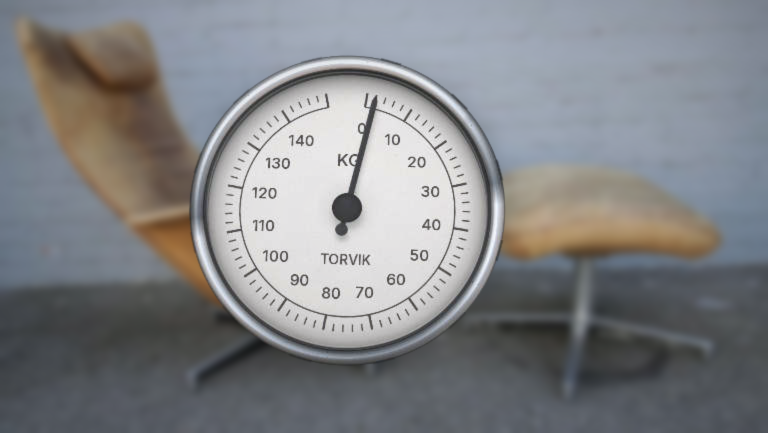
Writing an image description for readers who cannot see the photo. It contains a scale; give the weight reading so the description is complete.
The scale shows 2 kg
